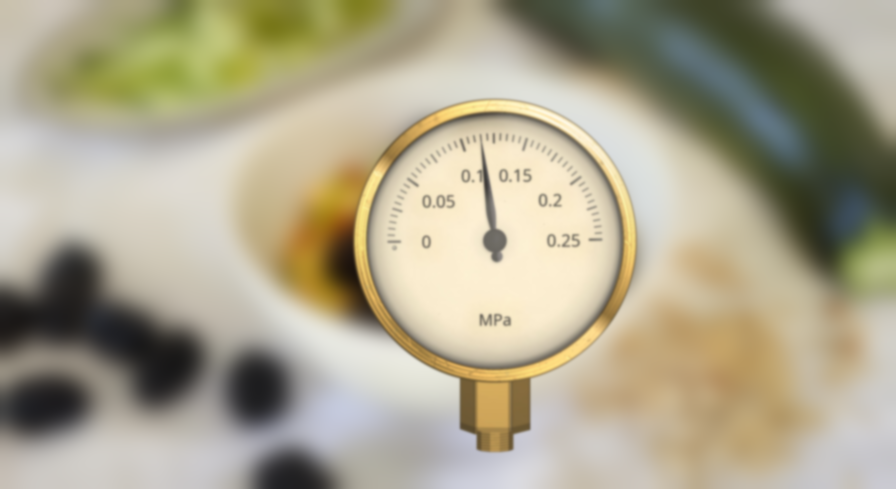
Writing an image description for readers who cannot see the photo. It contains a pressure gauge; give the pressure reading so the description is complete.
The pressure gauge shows 0.115 MPa
